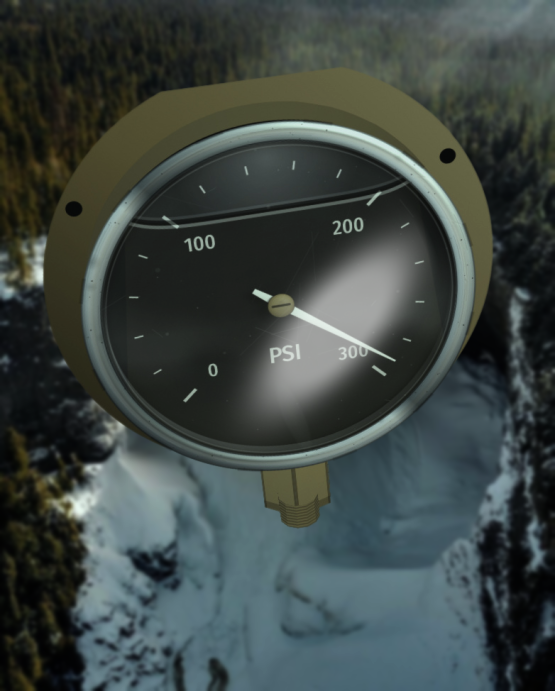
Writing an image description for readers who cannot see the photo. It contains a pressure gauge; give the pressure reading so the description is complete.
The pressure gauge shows 290 psi
